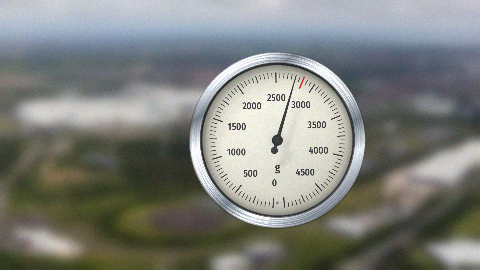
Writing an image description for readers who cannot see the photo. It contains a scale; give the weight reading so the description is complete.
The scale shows 2750 g
